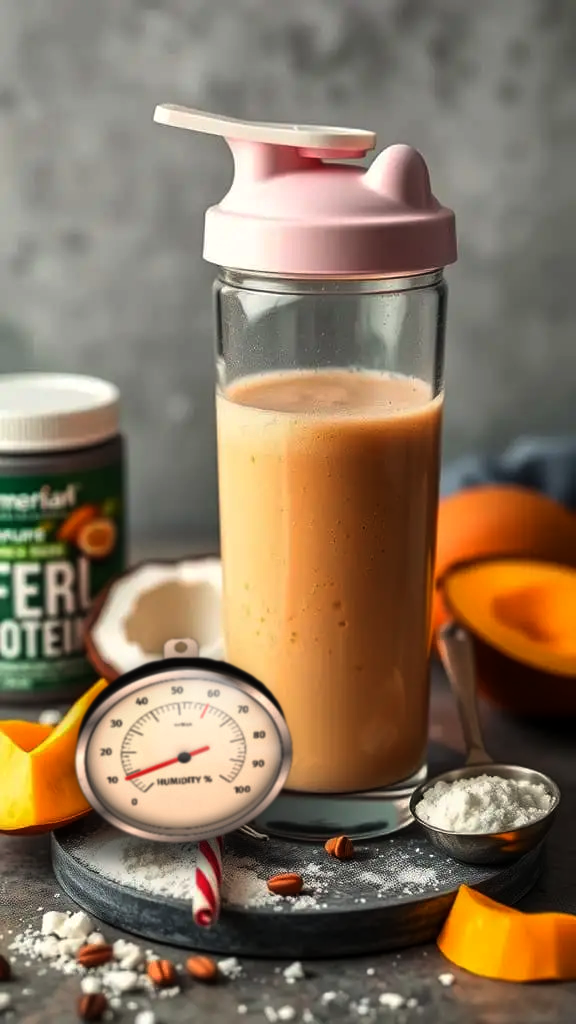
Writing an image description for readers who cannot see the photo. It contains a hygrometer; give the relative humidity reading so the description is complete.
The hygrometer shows 10 %
